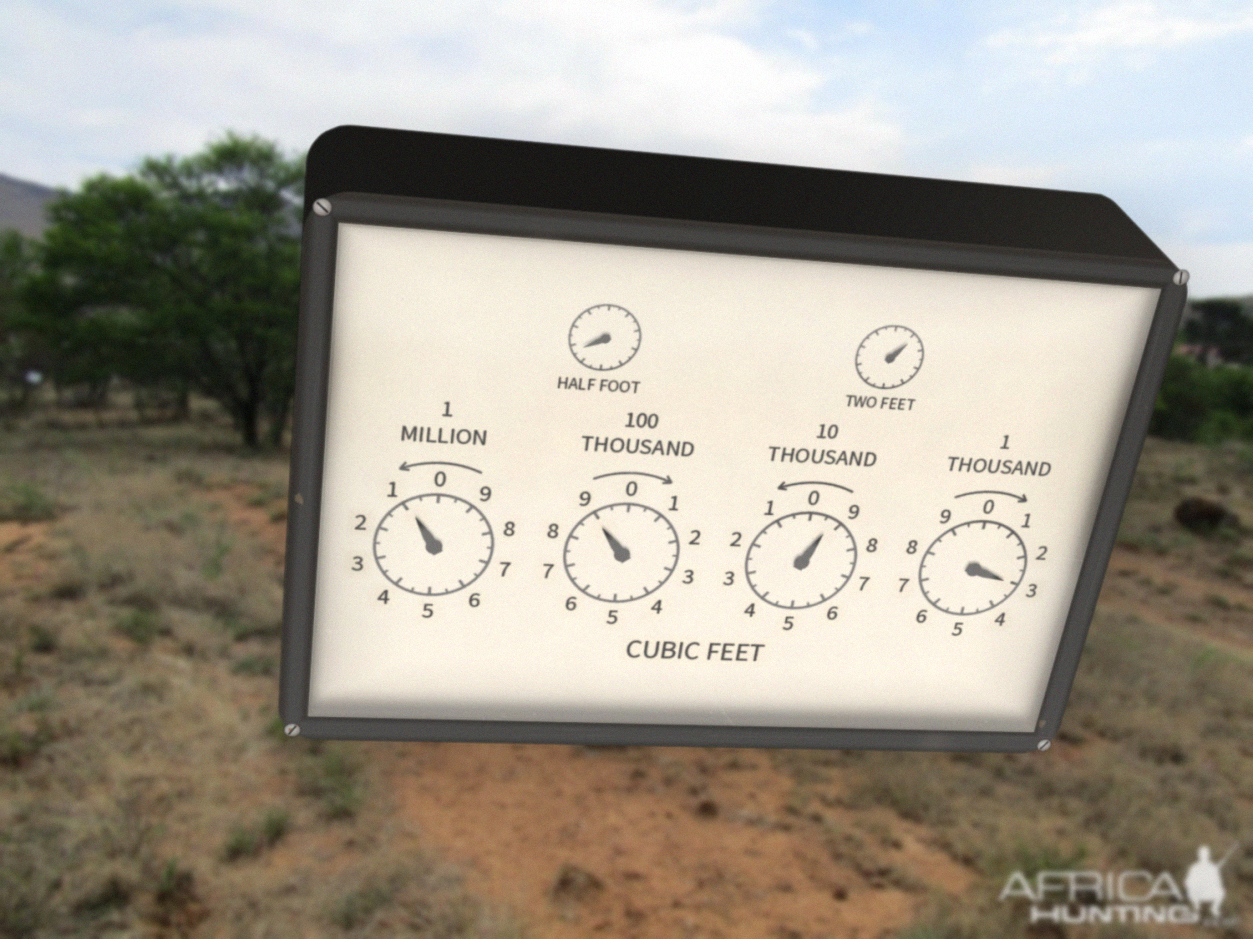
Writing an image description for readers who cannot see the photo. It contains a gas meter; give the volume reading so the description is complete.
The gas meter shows 89300 ft³
